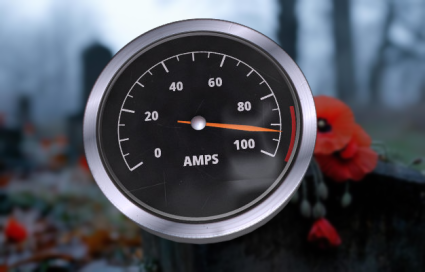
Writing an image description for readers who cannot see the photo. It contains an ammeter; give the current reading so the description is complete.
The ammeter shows 92.5 A
